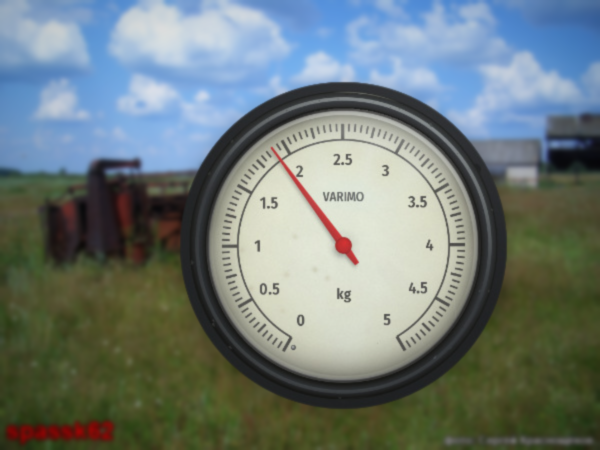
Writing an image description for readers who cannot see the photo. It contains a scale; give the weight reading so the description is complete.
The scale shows 1.9 kg
